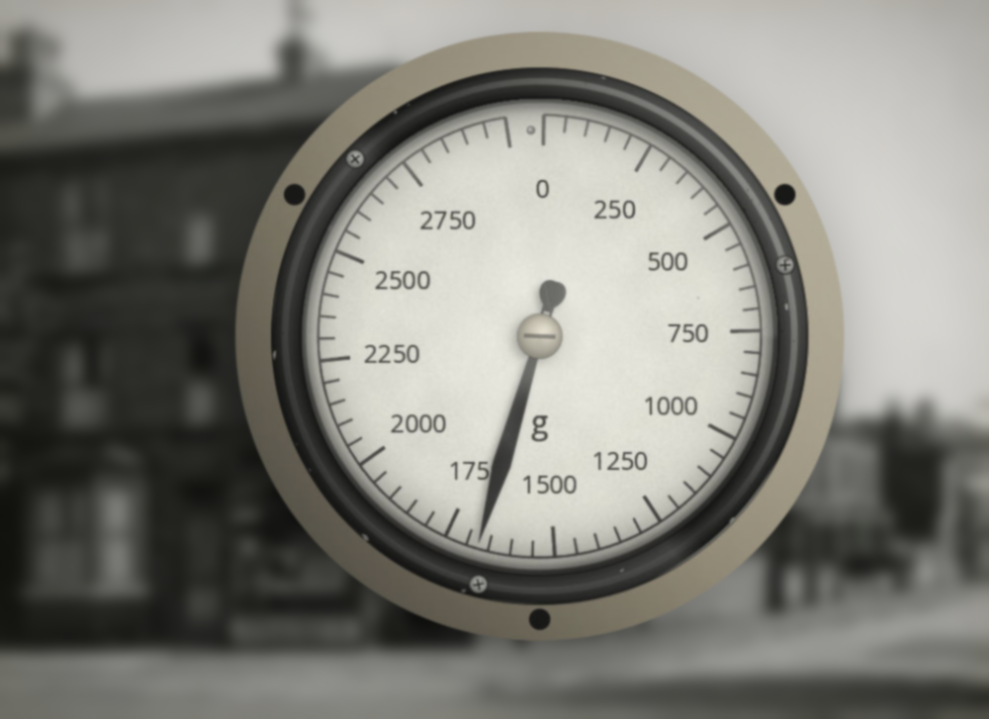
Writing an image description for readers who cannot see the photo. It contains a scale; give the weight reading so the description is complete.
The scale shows 1675 g
